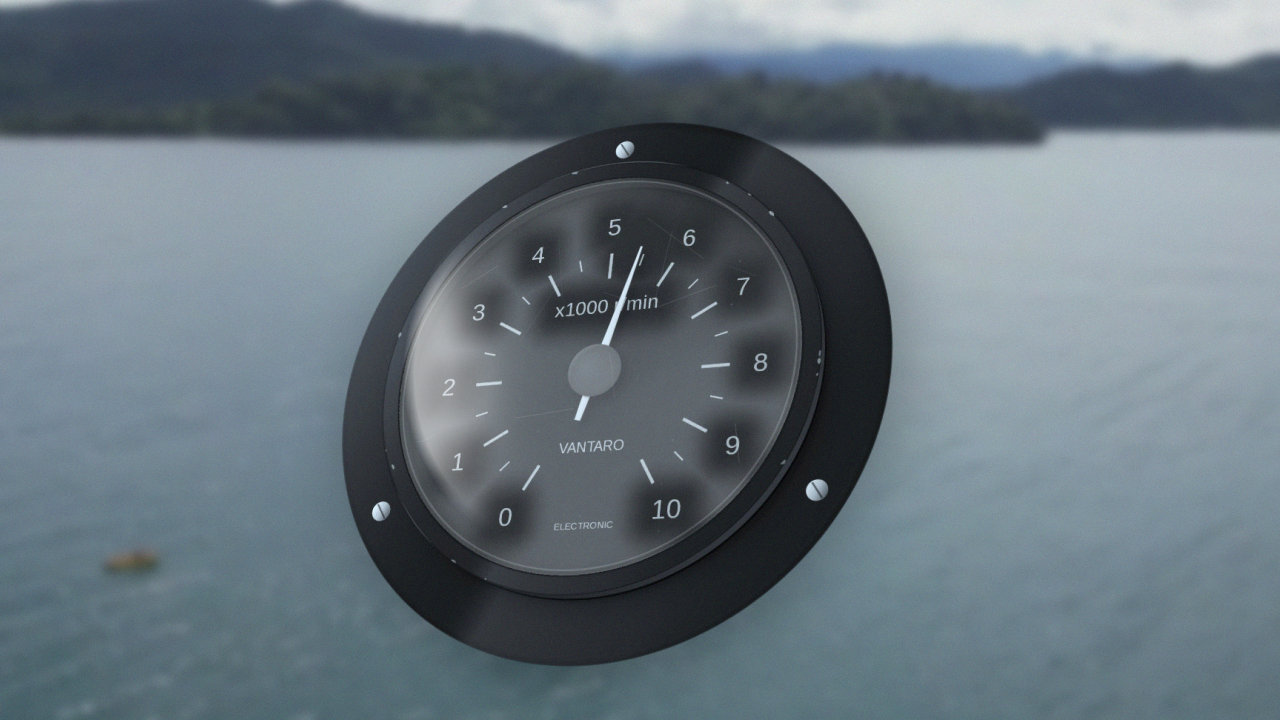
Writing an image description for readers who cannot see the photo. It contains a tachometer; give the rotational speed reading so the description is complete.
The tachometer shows 5500 rpm
